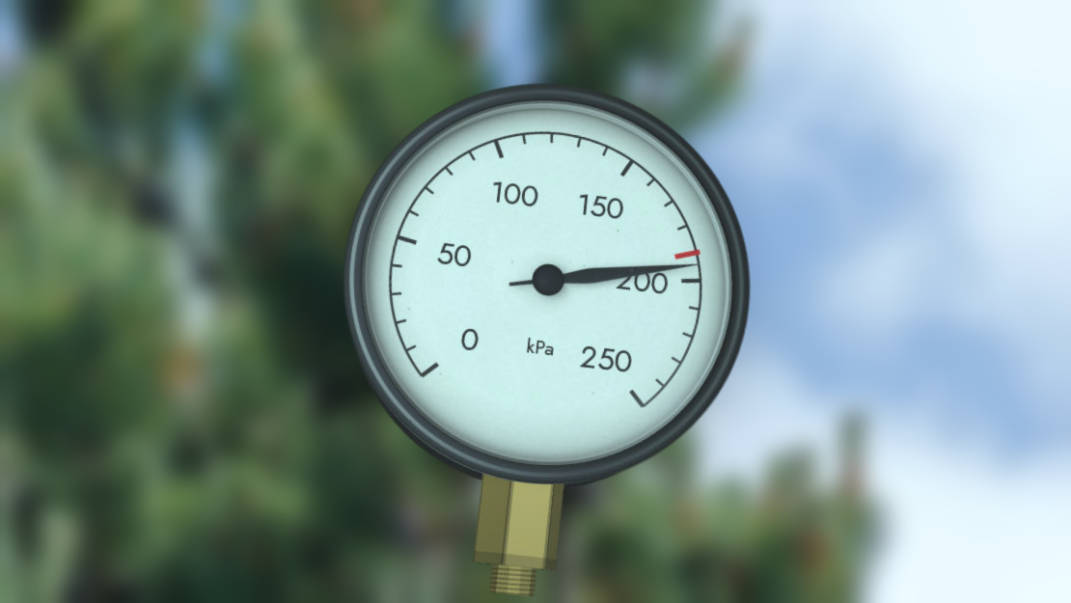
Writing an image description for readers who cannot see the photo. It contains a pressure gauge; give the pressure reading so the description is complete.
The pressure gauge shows 195 kPa
